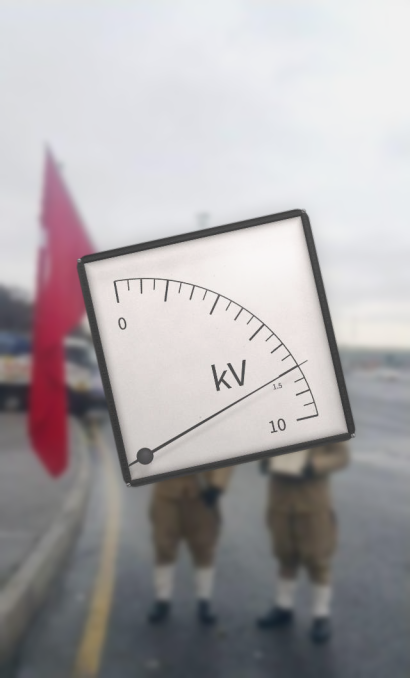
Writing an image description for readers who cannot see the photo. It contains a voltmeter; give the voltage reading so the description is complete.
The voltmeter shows 8 kV
